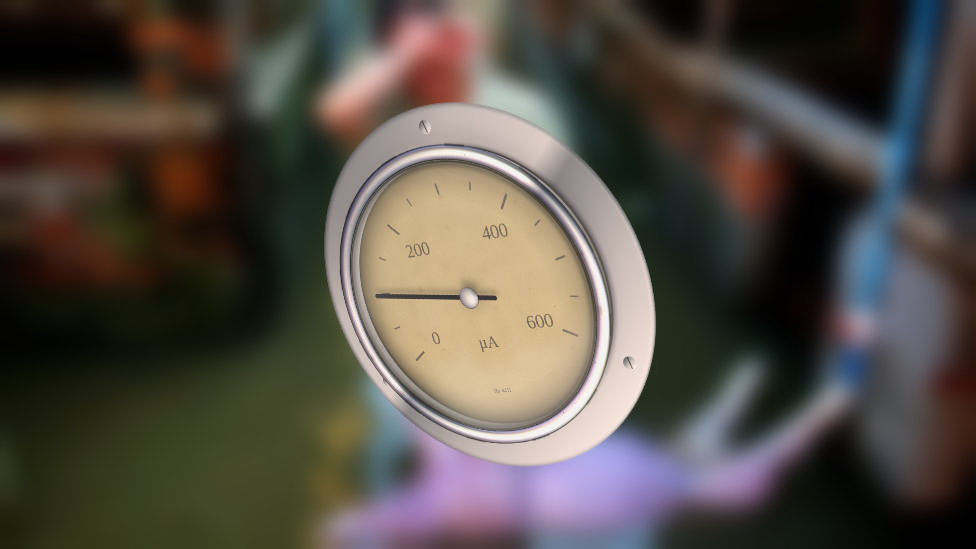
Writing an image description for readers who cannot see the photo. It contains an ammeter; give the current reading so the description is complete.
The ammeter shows 100 µA
